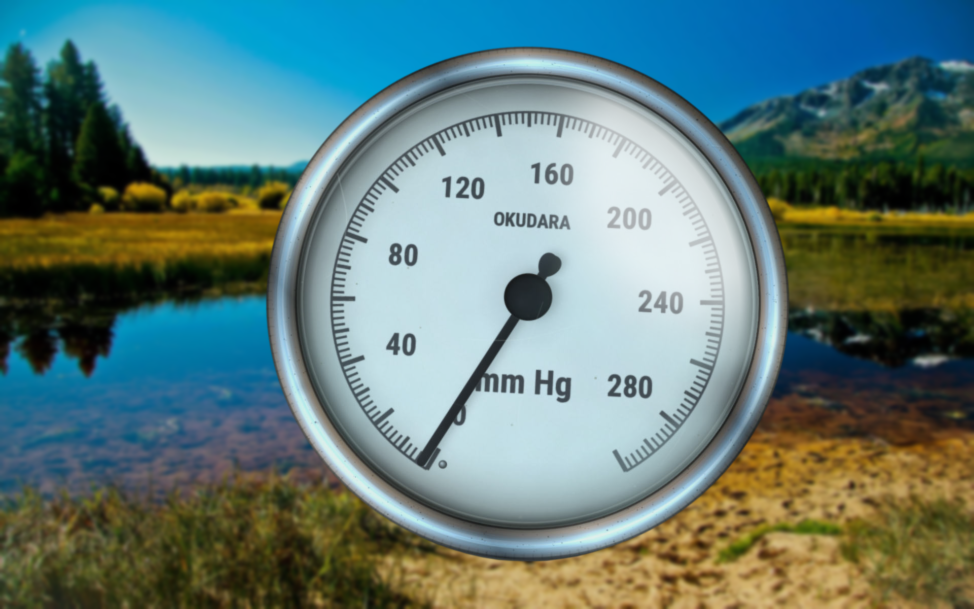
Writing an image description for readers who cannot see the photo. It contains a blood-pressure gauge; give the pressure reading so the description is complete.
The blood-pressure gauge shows 2 mmHg
